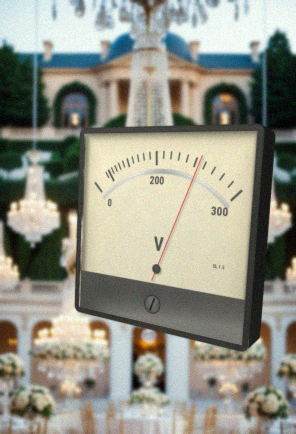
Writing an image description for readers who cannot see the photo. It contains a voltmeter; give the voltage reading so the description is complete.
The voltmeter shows 255 V
